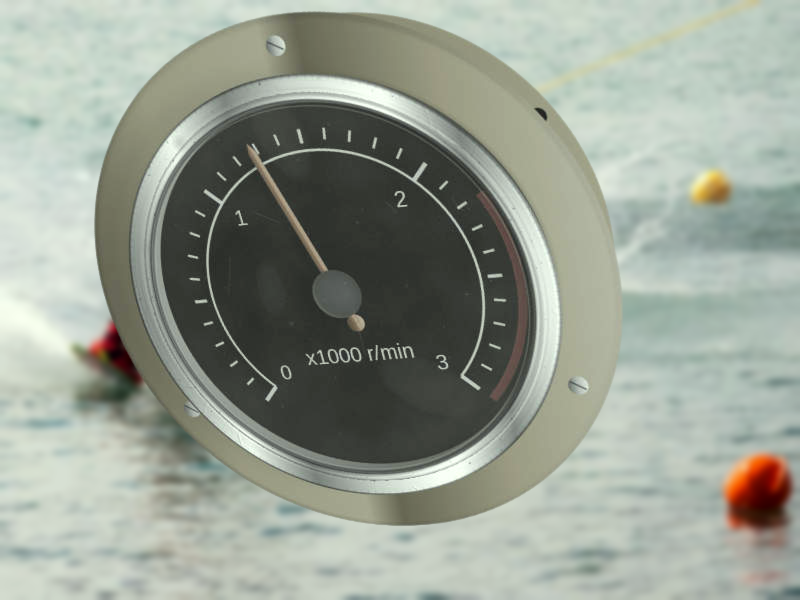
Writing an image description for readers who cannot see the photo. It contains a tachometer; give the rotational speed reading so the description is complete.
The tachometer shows 1300 rpm
